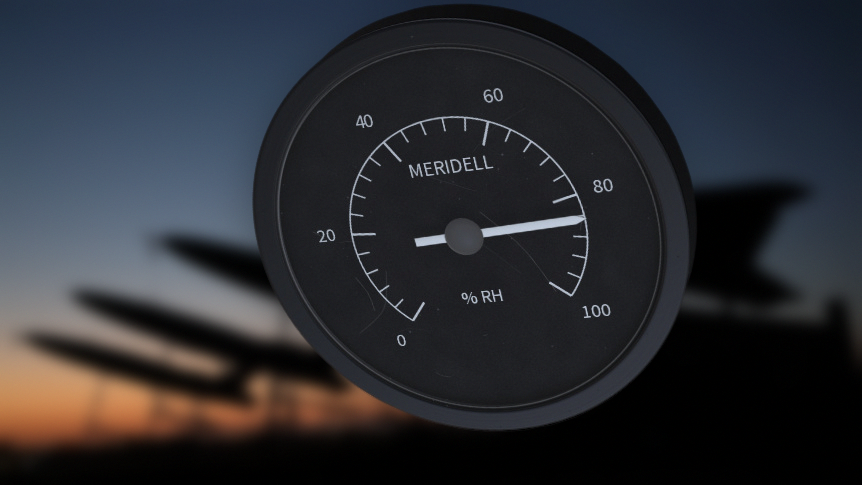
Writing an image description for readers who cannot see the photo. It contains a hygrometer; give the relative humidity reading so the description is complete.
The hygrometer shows 84 %
